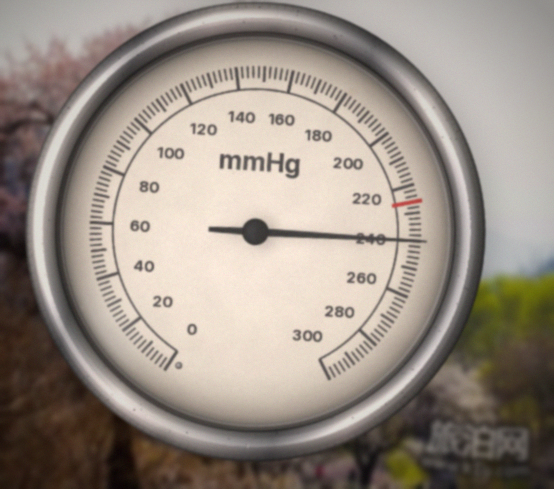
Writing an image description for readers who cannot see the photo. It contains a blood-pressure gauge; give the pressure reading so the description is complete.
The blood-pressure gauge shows 240 mmHg
